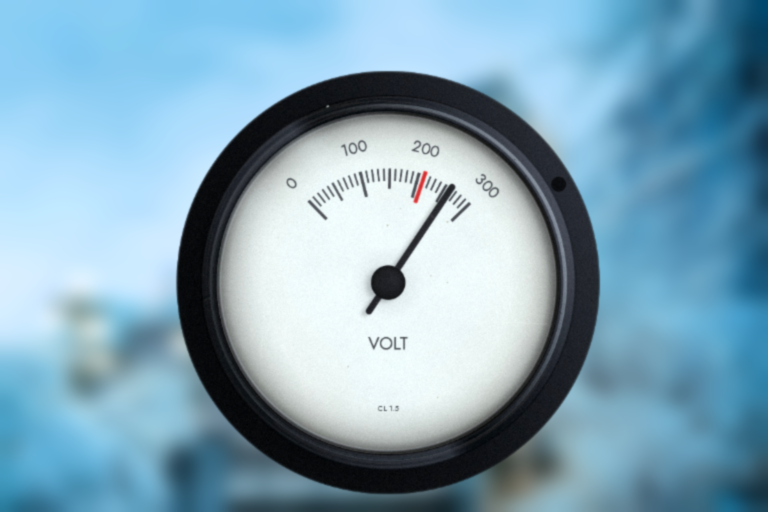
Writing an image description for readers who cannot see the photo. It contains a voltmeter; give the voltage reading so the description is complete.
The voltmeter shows 260 V
